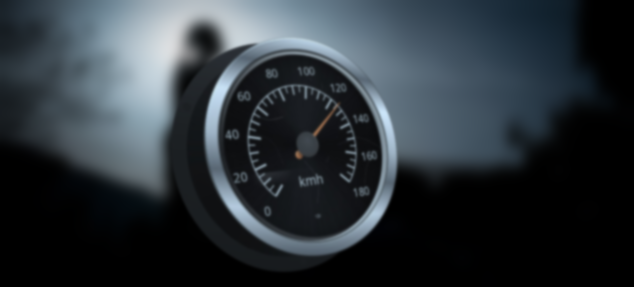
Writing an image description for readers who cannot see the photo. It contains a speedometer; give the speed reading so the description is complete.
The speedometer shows 125 km/h
